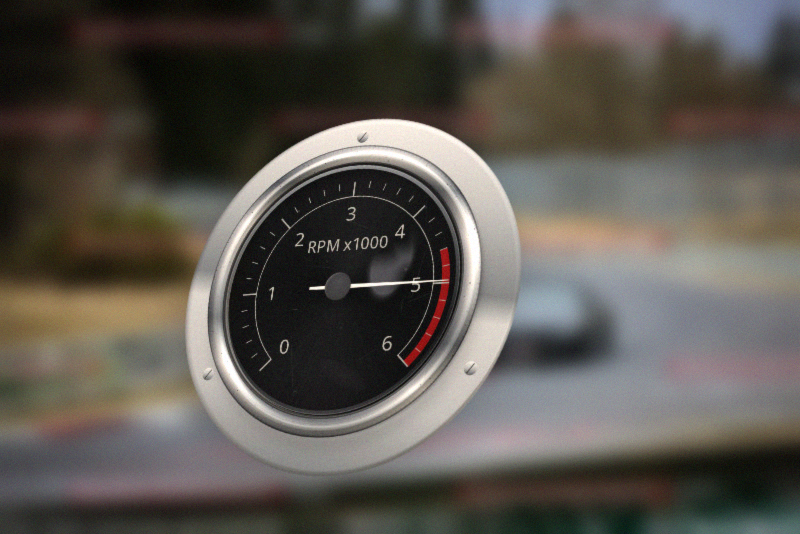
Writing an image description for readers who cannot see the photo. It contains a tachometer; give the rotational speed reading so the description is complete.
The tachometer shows 5000 rpm
